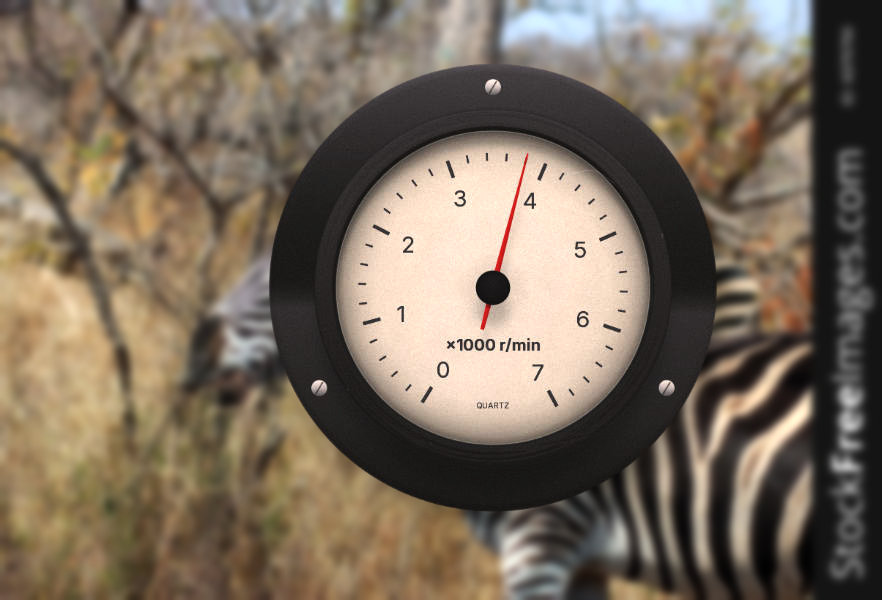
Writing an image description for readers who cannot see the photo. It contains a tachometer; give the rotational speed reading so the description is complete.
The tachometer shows 3800 rpm
